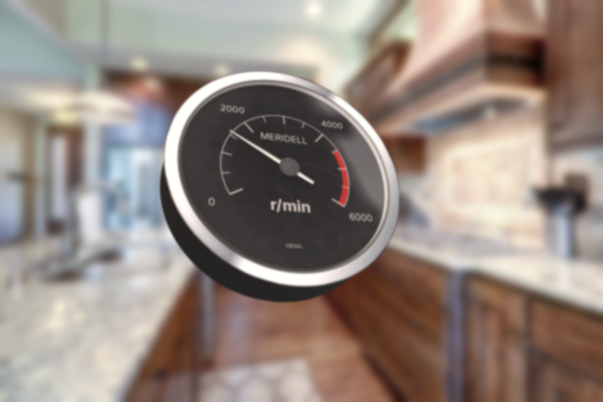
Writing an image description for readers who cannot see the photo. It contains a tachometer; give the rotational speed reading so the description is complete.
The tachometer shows 1500 rpm
